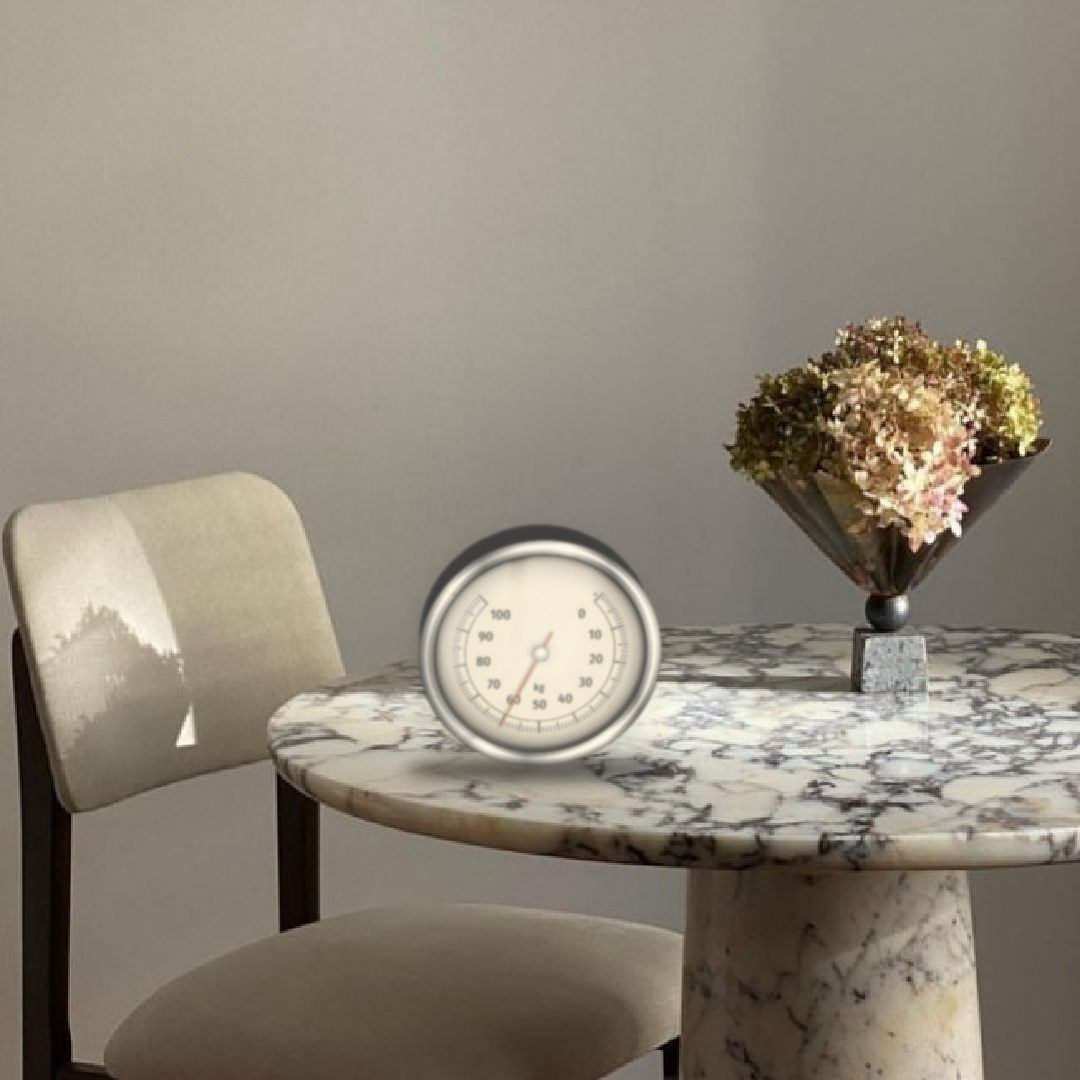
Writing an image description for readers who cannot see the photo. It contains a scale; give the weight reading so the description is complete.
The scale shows 60 kg
